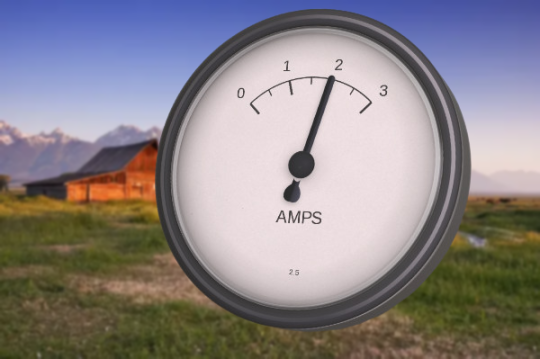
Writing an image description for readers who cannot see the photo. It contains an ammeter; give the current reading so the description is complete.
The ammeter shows 2 A
